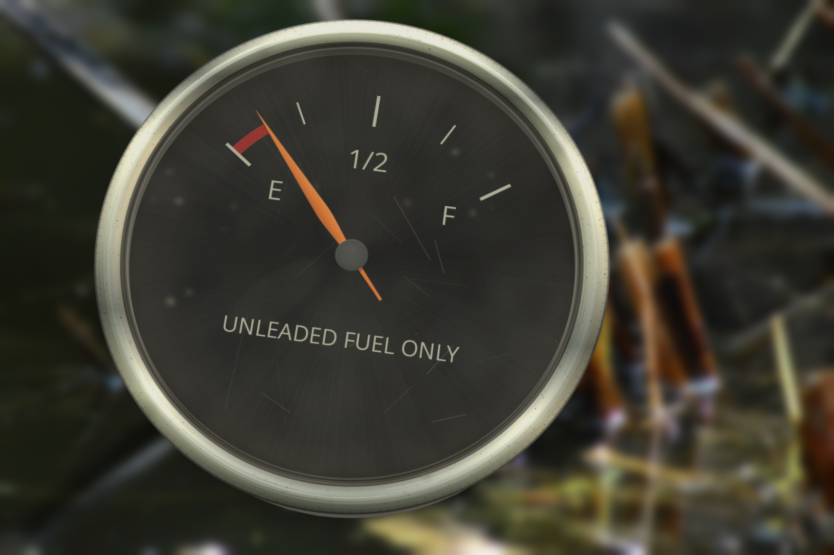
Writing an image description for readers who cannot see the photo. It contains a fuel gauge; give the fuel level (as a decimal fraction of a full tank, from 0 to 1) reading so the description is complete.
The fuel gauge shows 0.125
